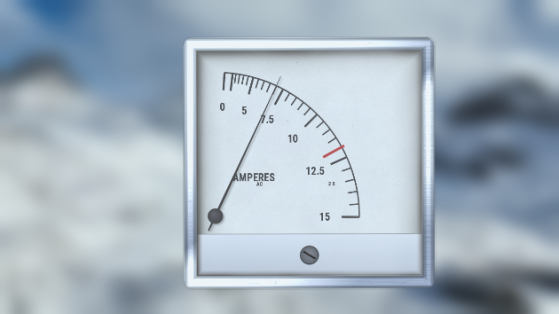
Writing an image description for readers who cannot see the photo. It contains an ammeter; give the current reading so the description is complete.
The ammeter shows 7 A
